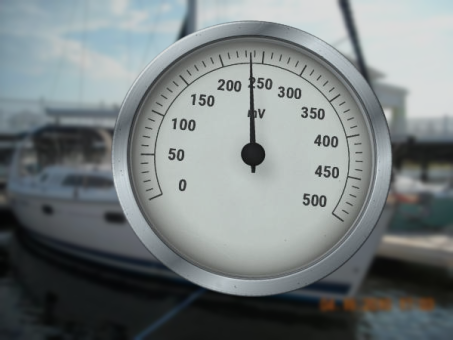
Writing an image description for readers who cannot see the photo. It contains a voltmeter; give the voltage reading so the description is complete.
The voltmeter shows 235 mV
